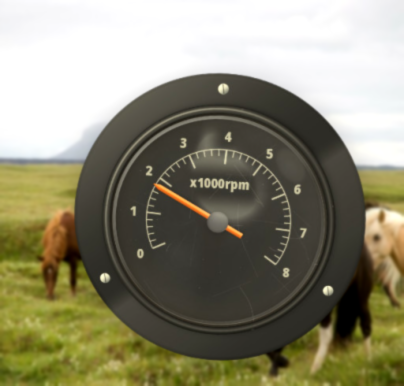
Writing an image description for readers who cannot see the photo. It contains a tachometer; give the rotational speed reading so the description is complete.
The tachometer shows 1800 rpm
